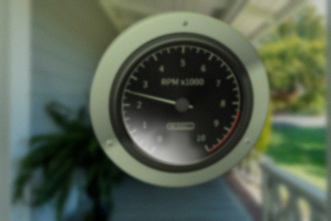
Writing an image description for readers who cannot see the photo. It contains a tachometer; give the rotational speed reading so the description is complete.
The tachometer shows 2500 rpm
